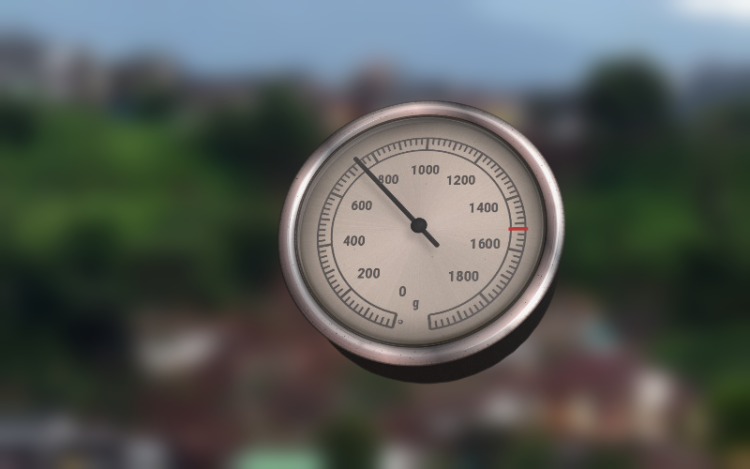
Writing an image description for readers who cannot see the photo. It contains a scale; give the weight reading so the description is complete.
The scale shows 740 g
